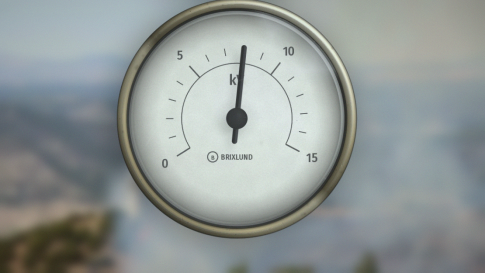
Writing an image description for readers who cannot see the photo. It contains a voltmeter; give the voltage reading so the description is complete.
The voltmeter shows 8 kV
